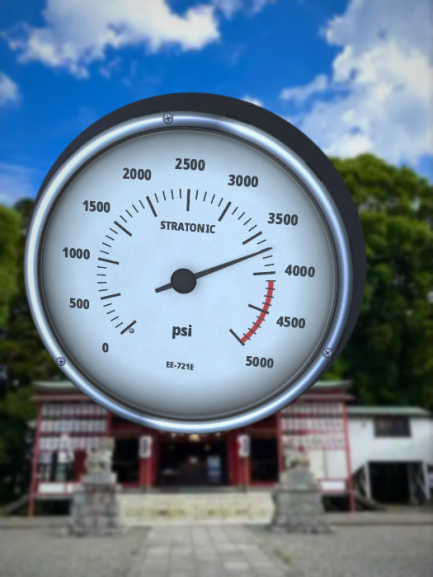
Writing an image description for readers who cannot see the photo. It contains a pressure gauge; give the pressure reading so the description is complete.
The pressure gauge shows 3700 psi
